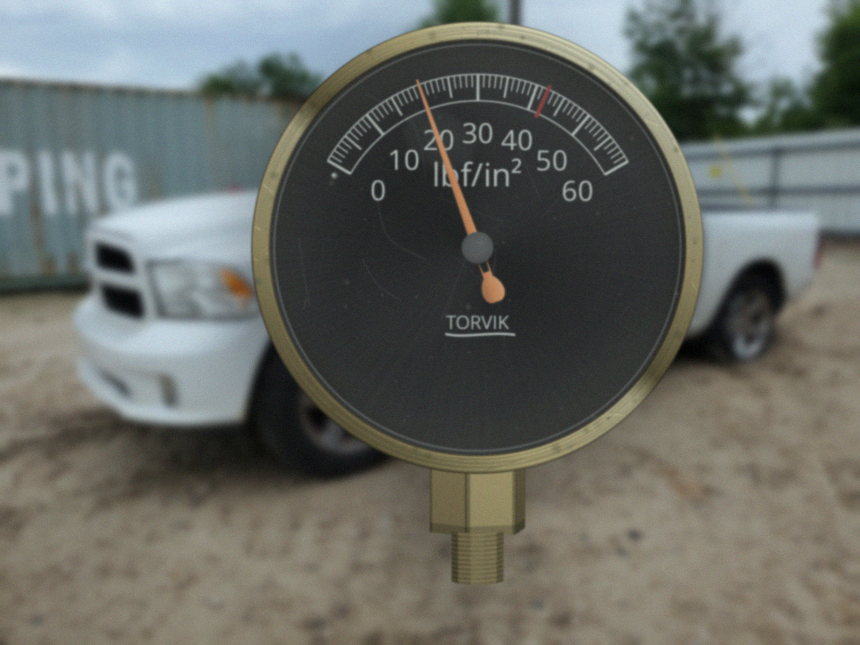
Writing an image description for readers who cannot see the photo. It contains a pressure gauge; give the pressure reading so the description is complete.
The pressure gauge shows 20 psi
